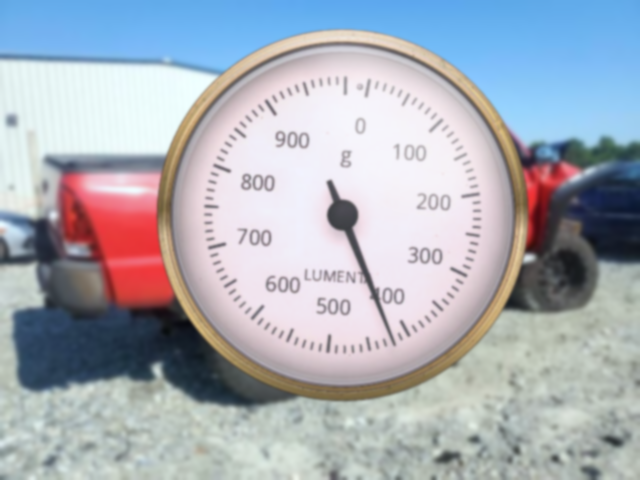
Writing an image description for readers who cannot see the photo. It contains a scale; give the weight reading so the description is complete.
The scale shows 420 g
